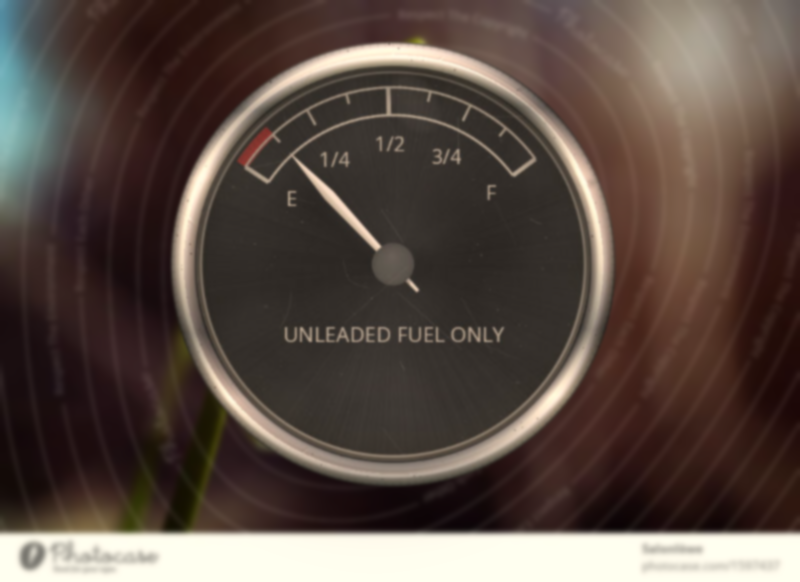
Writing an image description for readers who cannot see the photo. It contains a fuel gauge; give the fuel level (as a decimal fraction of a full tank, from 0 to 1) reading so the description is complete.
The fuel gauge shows 0.125
